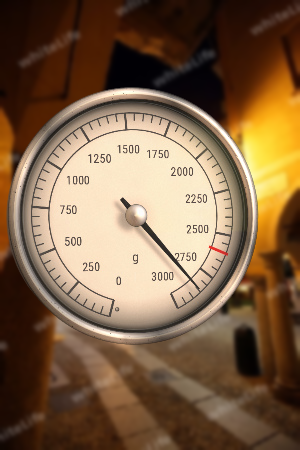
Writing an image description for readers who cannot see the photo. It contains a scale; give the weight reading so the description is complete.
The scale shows 2850 g
